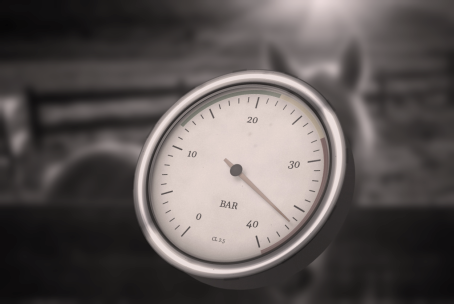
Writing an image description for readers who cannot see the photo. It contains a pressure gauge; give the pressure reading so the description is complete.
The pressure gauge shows 36.5 bar
